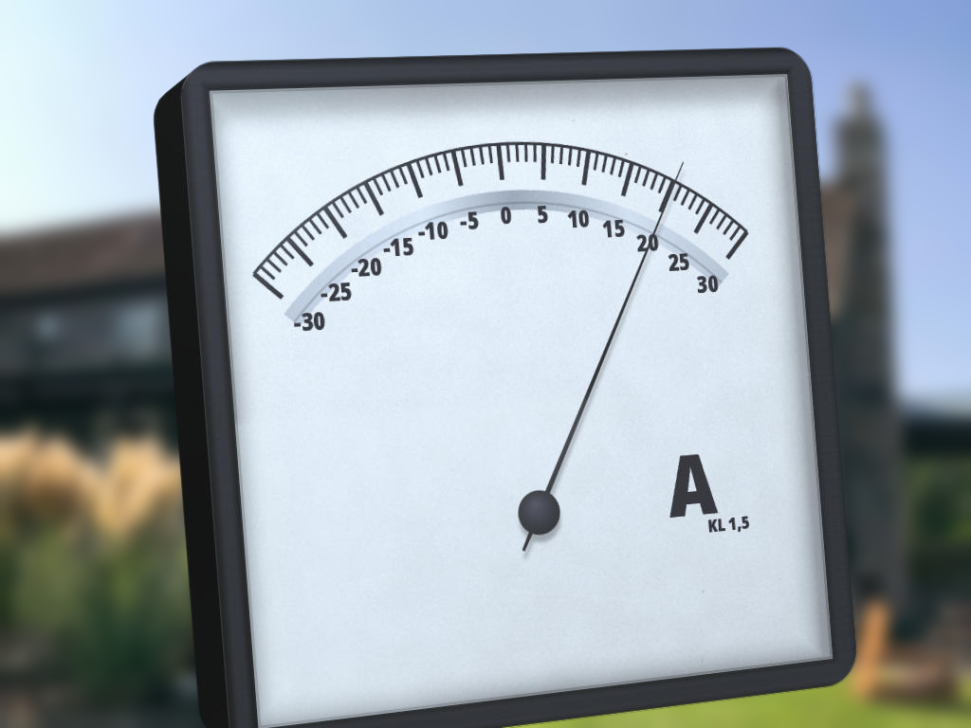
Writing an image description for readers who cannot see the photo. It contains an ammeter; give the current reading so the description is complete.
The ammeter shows 20 A
